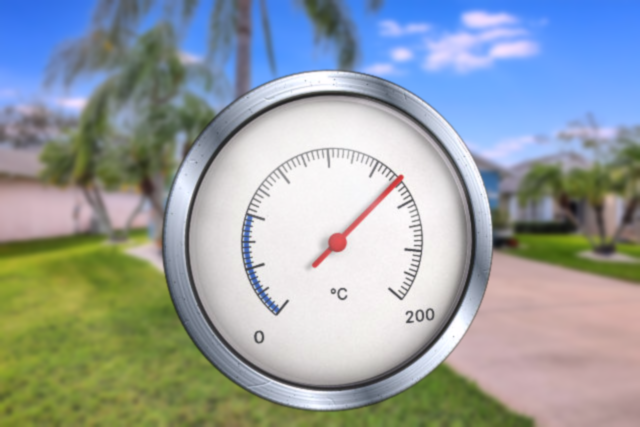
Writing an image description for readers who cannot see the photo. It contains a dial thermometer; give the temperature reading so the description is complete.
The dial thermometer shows 137.5 °C
